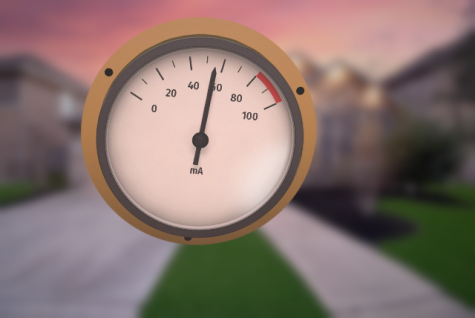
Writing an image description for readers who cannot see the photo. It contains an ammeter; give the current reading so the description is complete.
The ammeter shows 55 mA
